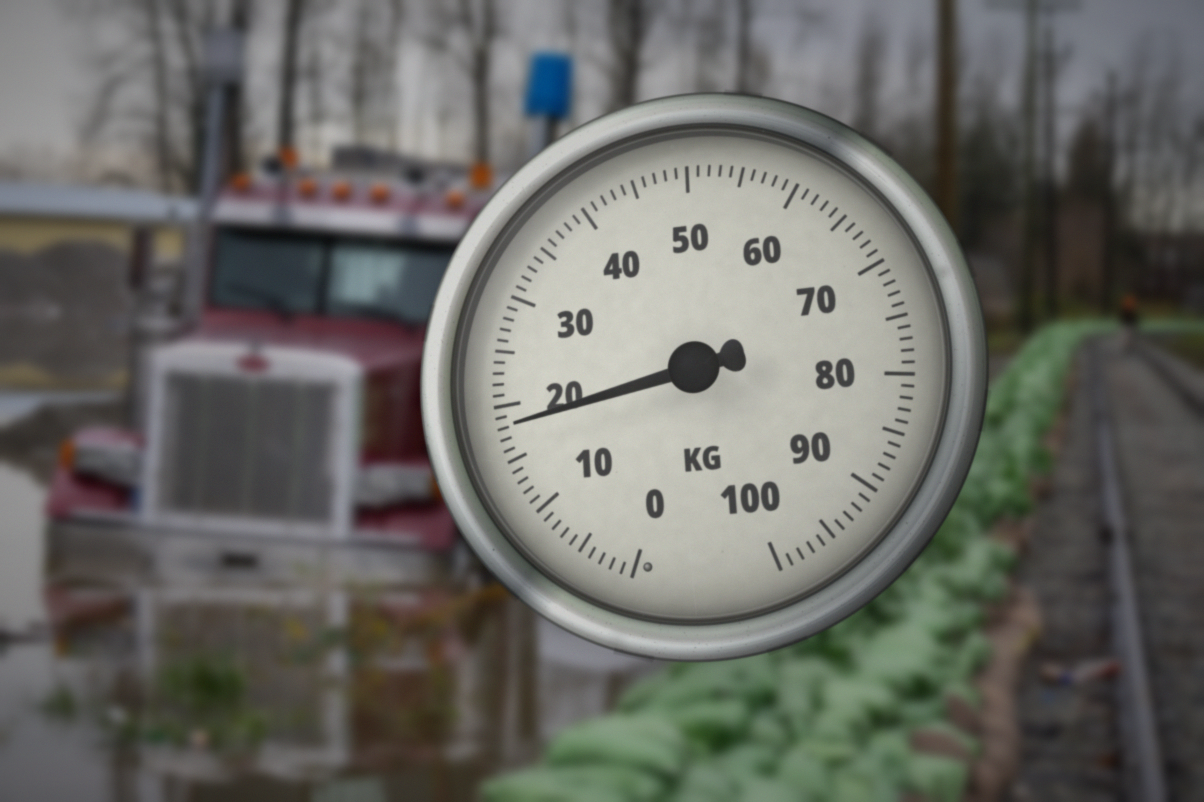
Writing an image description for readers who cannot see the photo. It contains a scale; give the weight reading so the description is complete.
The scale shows 18 kg
